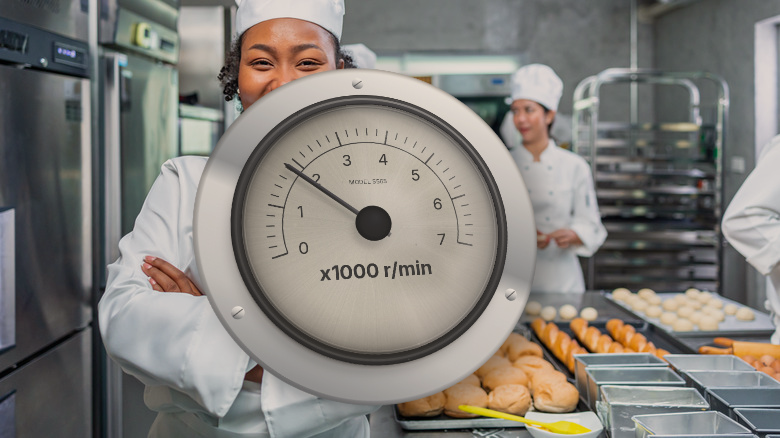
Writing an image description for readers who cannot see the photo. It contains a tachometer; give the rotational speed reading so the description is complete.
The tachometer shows 1800 rpm
